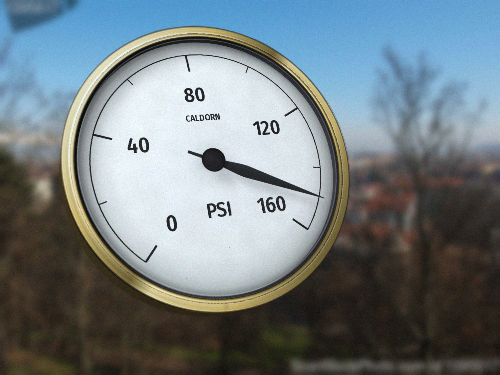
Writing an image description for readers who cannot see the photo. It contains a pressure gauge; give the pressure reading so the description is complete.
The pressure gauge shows 150 psi
